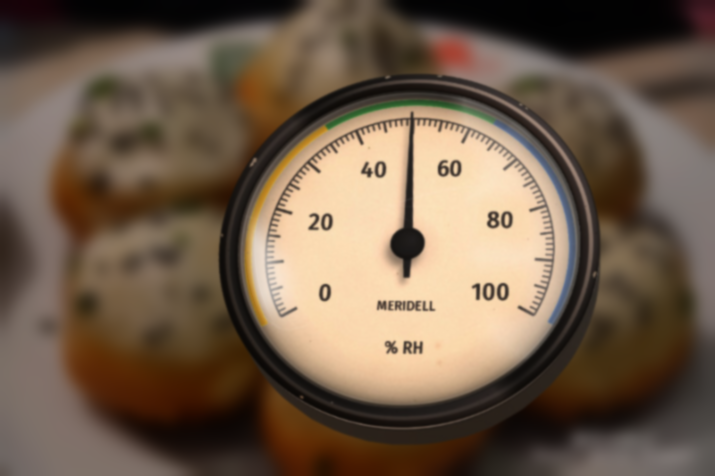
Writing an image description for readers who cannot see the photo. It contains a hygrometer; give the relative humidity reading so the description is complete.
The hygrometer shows 50 %
